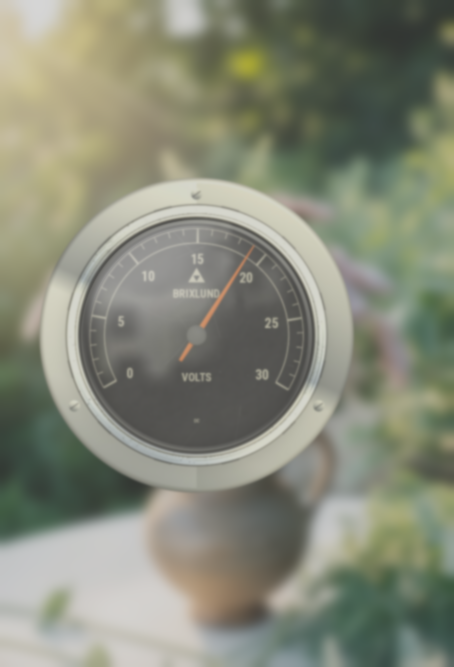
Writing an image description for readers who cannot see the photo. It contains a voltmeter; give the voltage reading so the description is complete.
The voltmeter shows 19 V
